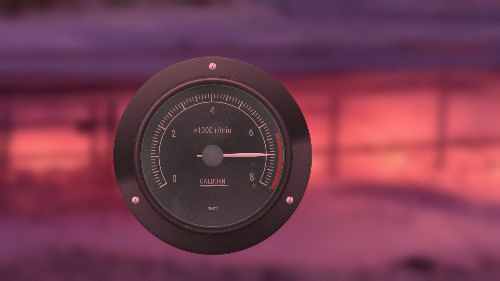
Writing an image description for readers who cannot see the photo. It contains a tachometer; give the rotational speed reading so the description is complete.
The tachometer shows 7000 rpm
